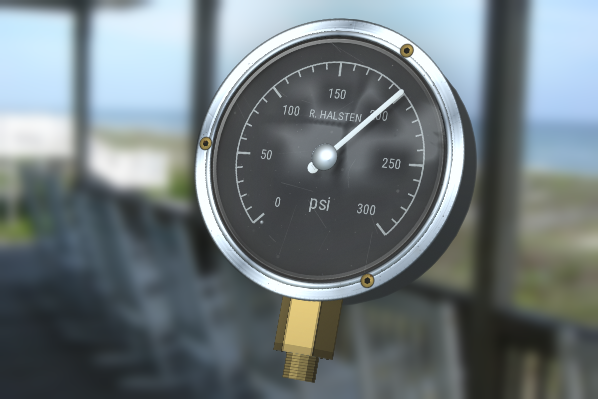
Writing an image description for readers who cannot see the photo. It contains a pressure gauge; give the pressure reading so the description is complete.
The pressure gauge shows 200 psi
